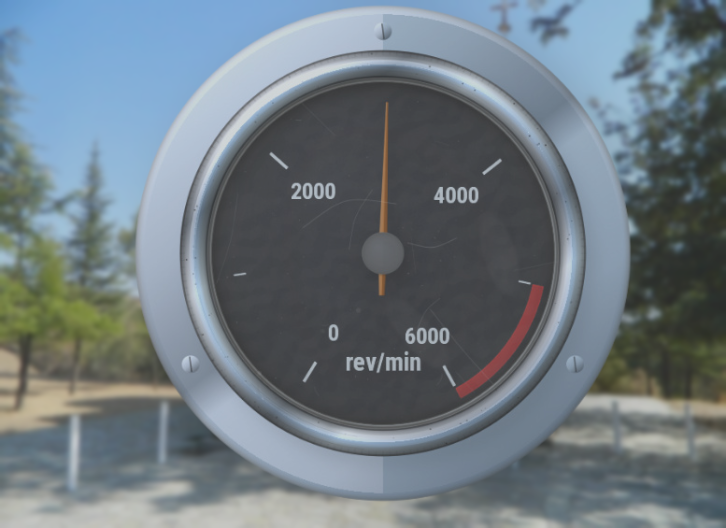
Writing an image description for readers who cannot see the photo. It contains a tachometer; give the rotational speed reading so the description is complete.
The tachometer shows 3000 rpm
